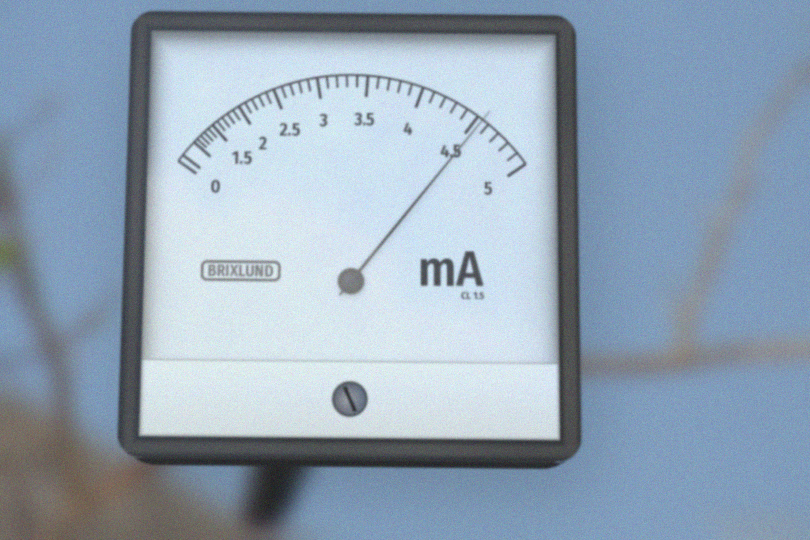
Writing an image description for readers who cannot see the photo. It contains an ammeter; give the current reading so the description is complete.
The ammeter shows 4.55 mA
